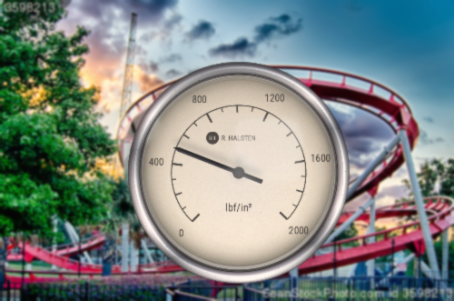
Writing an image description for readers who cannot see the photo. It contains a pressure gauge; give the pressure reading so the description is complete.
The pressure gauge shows 500 psi
